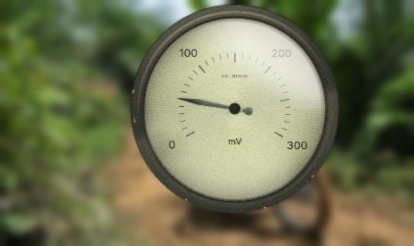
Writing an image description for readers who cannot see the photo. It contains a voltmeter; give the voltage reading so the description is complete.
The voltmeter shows 50 mV
